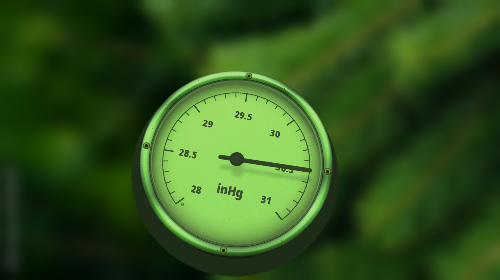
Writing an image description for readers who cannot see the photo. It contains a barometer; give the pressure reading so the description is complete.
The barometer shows 30.5 inHg
